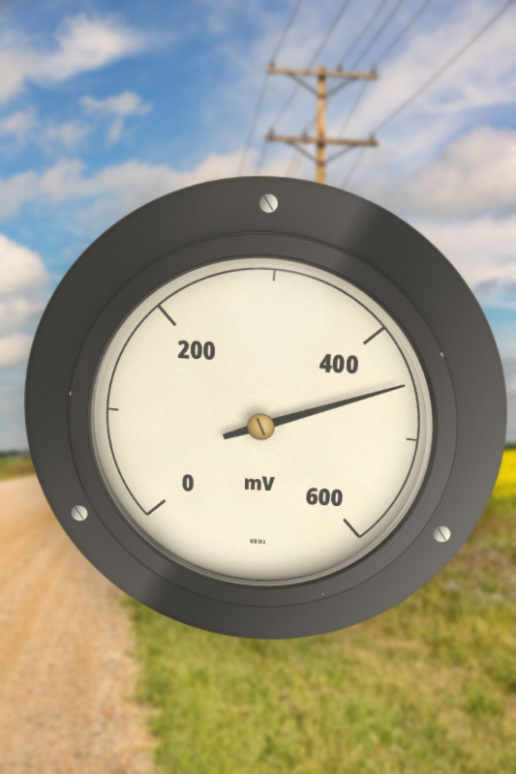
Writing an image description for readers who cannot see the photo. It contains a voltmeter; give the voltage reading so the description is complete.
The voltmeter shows 450 mV
